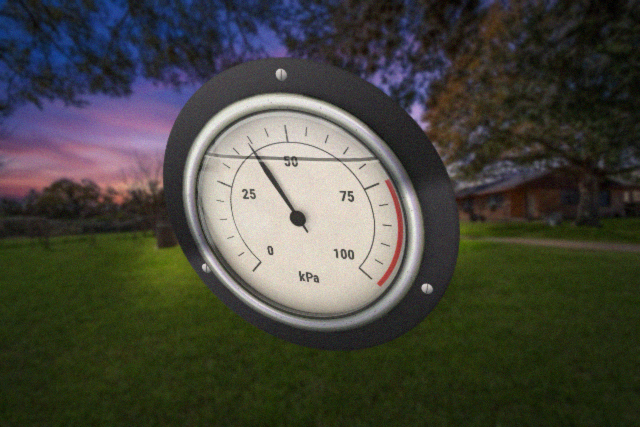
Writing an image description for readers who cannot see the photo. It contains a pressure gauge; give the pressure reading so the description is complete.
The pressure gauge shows 40 kPa
